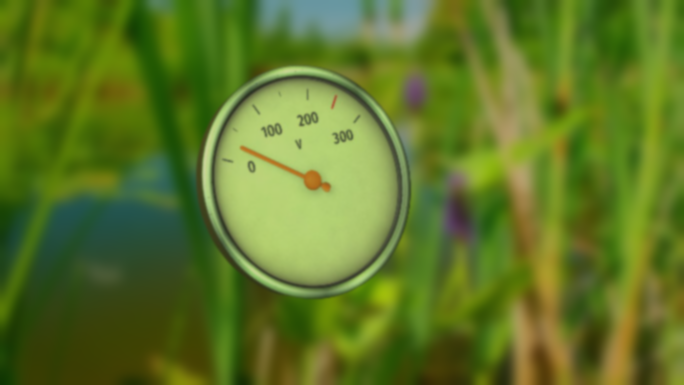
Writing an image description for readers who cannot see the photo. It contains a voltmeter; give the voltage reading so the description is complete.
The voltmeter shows 25 V
